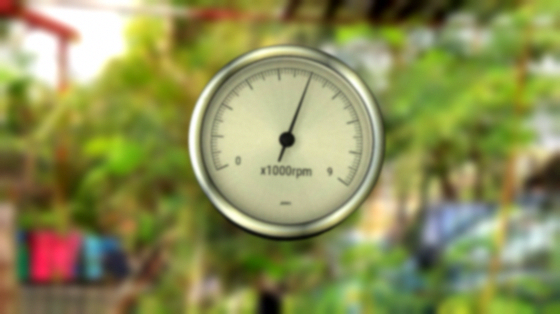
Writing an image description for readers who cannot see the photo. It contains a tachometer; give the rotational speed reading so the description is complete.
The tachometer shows 5000 rpm
